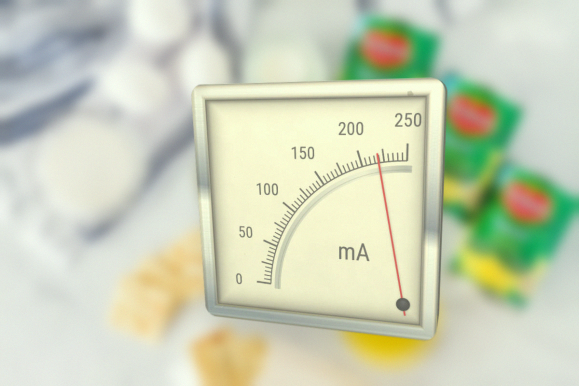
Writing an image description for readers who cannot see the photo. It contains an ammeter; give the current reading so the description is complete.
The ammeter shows 220 mA
